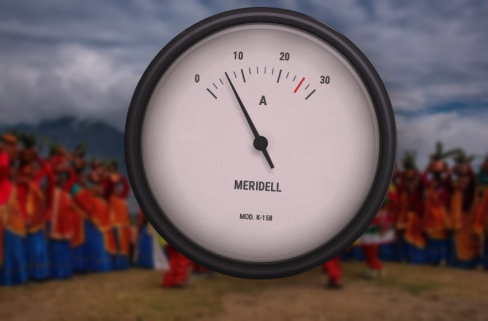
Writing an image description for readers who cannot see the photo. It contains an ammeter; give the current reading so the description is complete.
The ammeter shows 6 A
